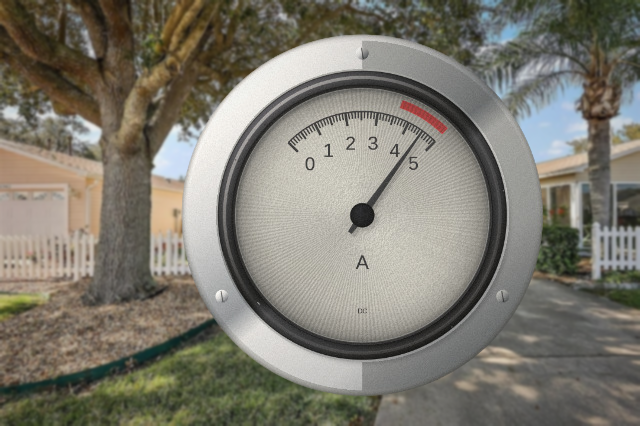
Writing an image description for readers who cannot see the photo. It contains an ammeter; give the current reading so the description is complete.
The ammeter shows 4.5 A
